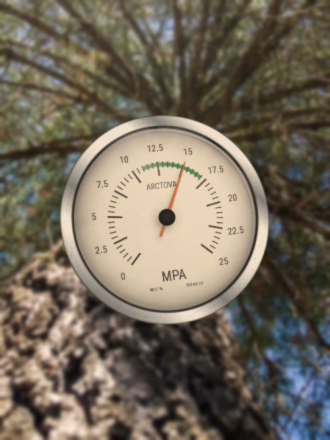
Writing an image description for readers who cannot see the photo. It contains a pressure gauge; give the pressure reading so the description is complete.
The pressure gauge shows 15 MPa
